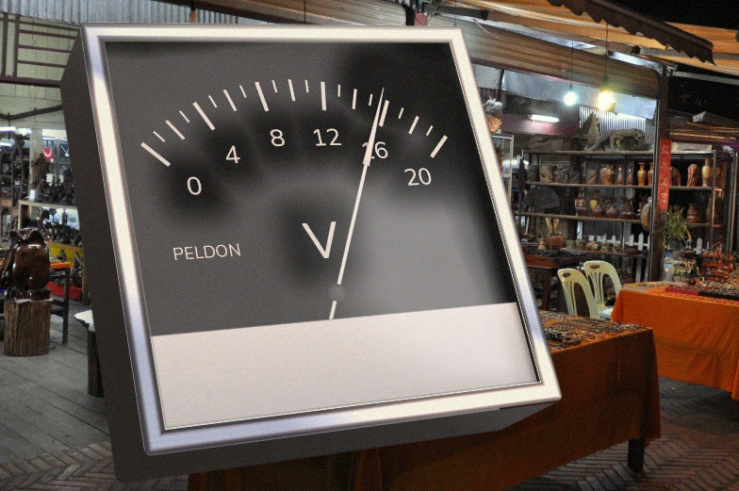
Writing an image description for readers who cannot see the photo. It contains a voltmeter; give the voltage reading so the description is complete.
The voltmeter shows 15.5 V
